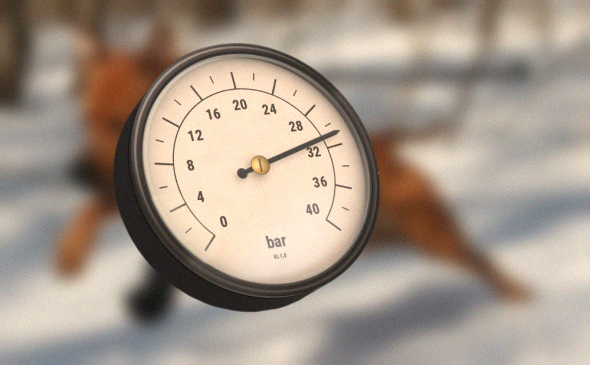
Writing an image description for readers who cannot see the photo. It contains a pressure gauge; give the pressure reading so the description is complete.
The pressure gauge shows 31 bar
